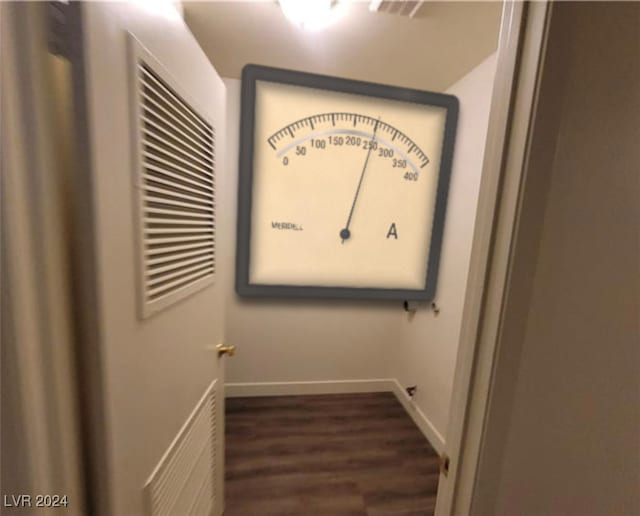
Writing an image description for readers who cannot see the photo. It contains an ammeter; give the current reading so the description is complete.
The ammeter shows 250 A
